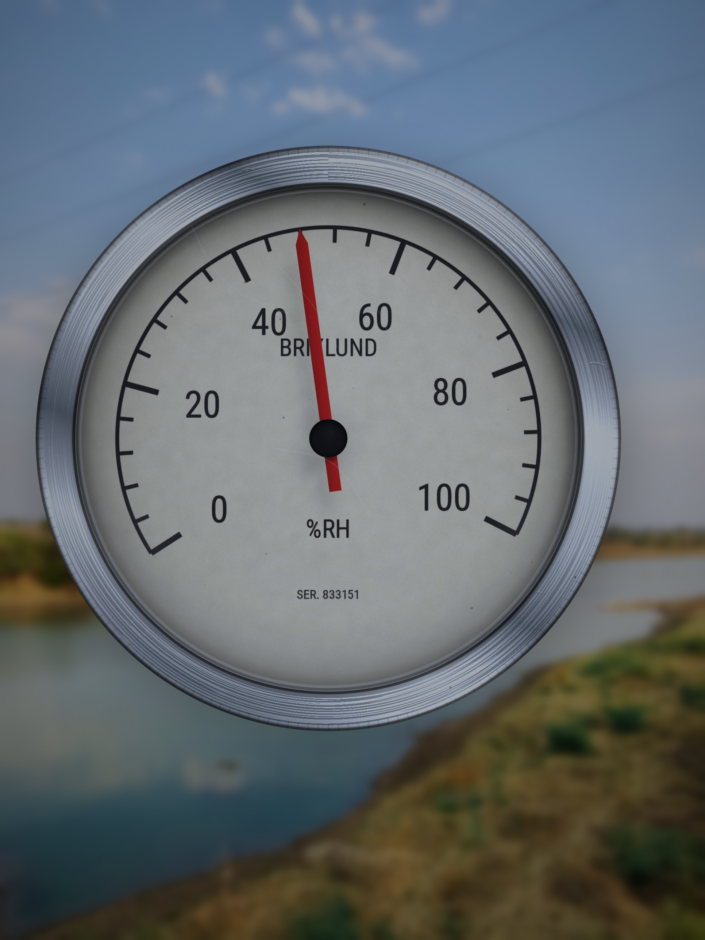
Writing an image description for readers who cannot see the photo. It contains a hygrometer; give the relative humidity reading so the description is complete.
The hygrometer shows 48 %
